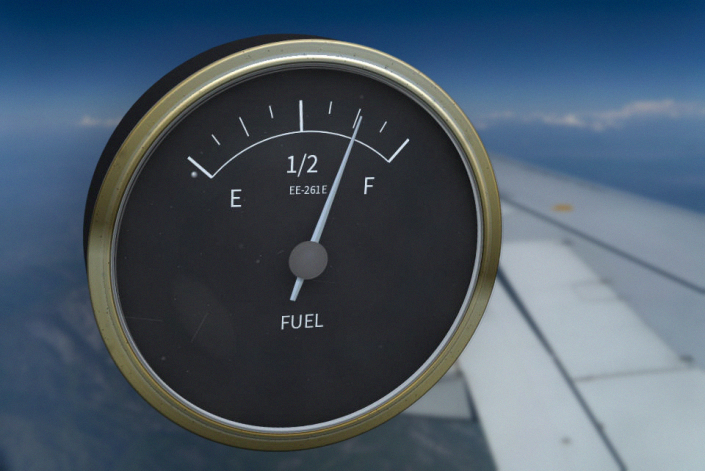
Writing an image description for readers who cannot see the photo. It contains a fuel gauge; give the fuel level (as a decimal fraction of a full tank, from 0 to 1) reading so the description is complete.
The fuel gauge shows 0.75
